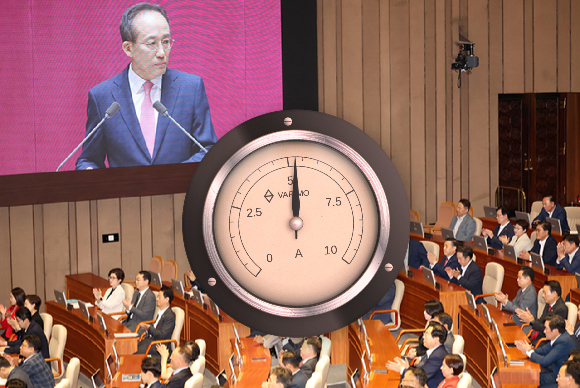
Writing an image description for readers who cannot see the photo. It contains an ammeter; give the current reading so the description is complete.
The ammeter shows 5.25 A
